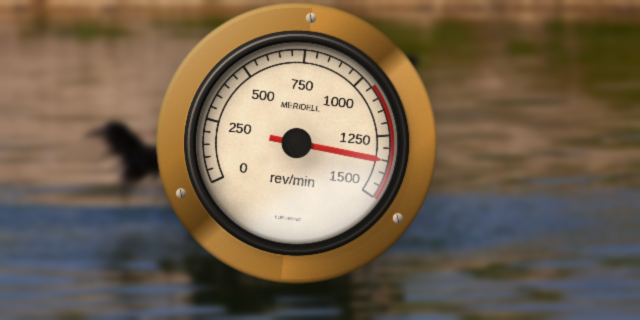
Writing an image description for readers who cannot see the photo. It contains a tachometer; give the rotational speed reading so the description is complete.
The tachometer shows 1350 rpm
